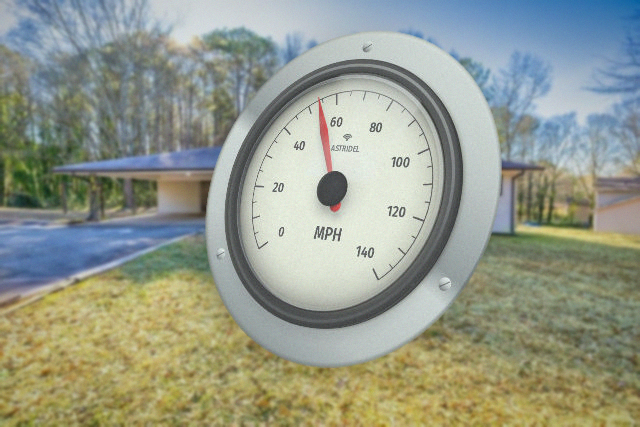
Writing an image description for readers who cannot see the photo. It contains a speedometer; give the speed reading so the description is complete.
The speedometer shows 55 mph
